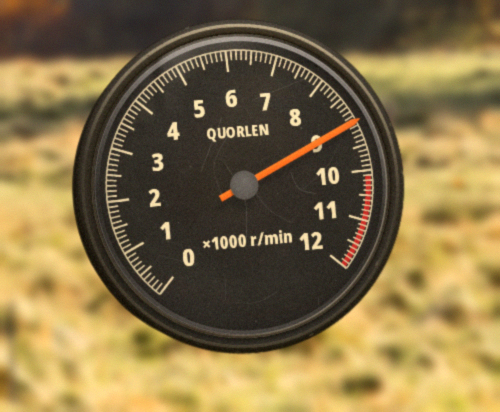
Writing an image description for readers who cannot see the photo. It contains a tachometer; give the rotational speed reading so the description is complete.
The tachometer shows 9000 rpm
